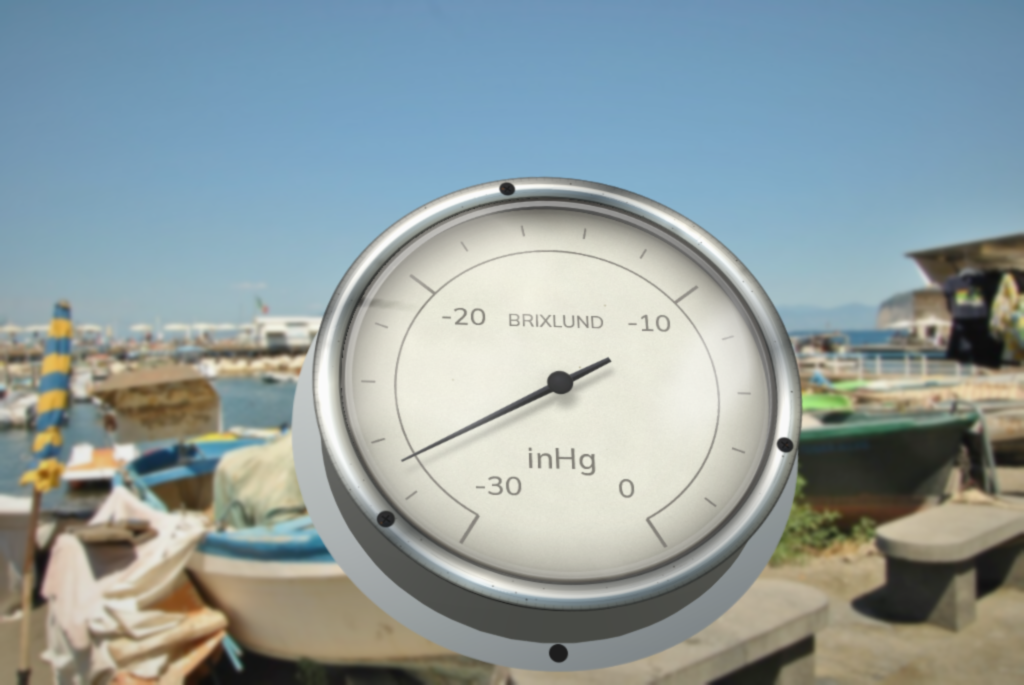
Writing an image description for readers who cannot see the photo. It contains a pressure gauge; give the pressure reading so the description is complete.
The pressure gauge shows -27 inHg
